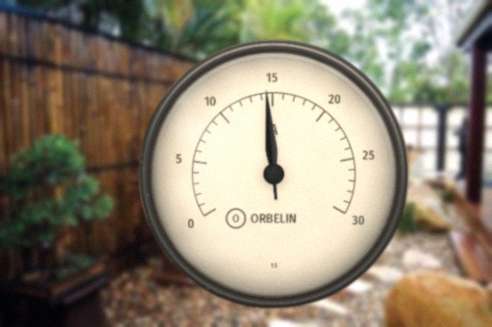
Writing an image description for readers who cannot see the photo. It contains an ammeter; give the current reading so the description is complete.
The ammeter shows 14.5 A
